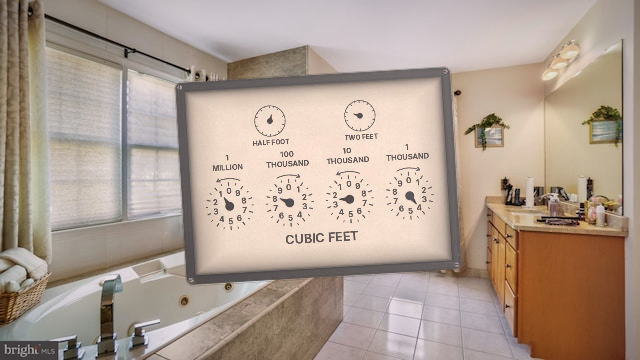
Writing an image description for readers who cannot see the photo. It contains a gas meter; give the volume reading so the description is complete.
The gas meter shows 82400 ft³
